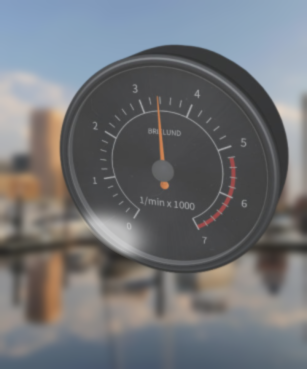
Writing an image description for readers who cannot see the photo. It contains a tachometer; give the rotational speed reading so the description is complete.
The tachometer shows 3400 rpm
